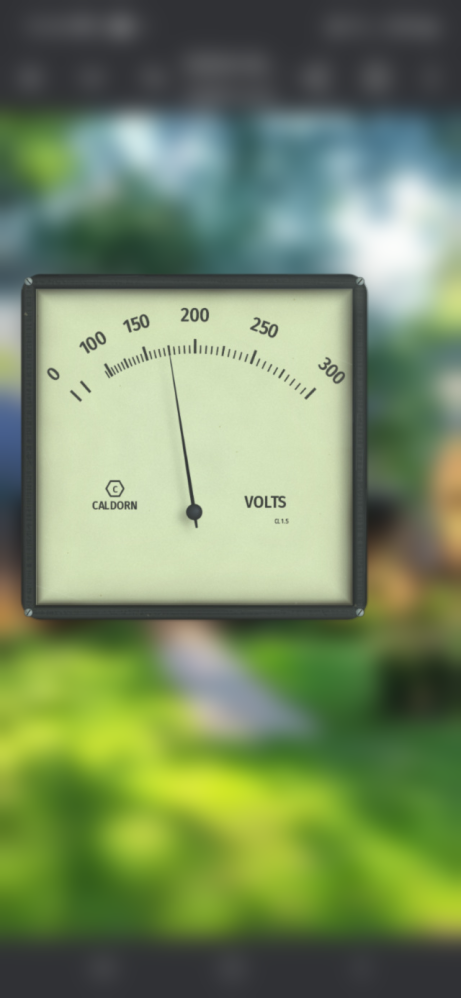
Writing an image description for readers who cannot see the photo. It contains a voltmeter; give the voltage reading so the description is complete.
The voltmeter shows 175 V
